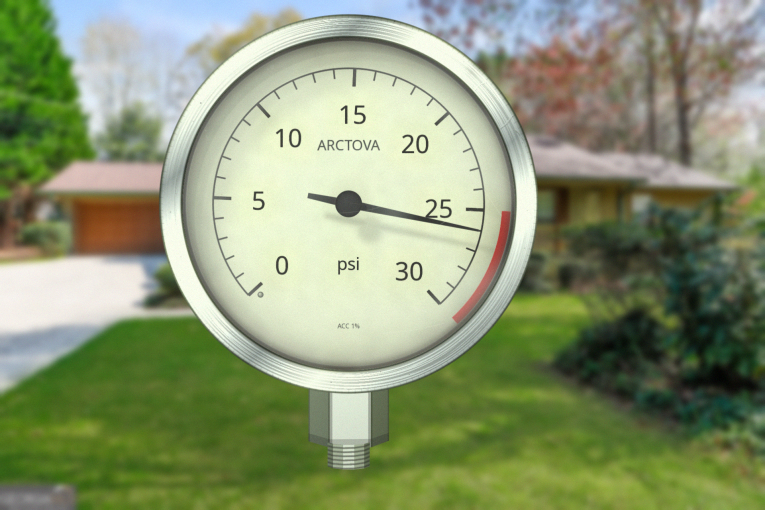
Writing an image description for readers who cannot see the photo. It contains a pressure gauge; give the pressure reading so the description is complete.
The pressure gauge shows 26 psi
